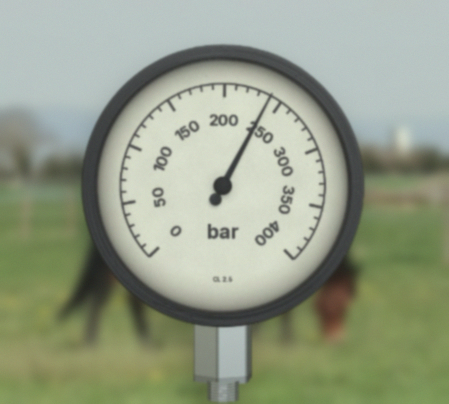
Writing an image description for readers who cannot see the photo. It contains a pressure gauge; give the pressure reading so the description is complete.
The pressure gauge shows 240 bar
